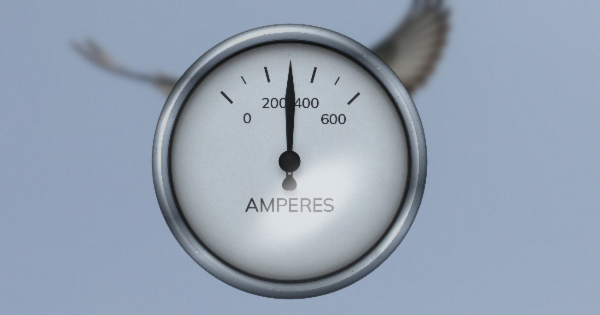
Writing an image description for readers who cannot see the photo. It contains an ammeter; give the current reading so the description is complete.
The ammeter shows 300 A
